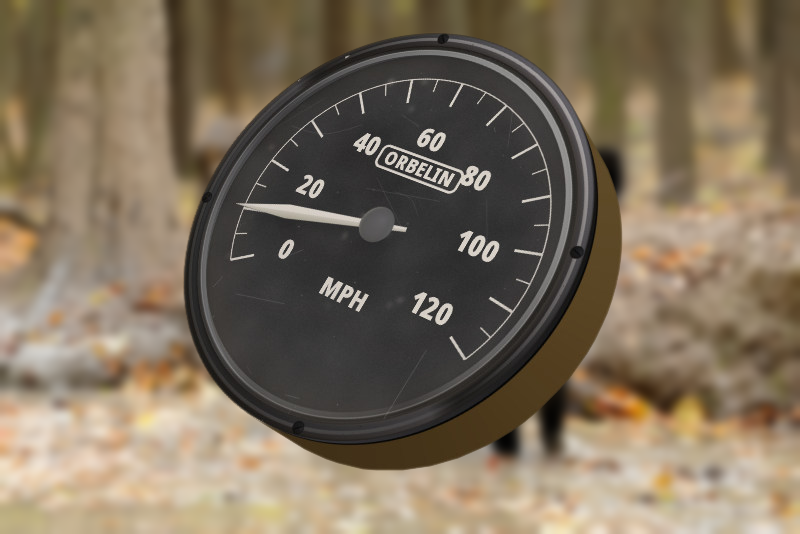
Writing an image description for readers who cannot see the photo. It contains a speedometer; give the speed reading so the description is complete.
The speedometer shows 10 mph
